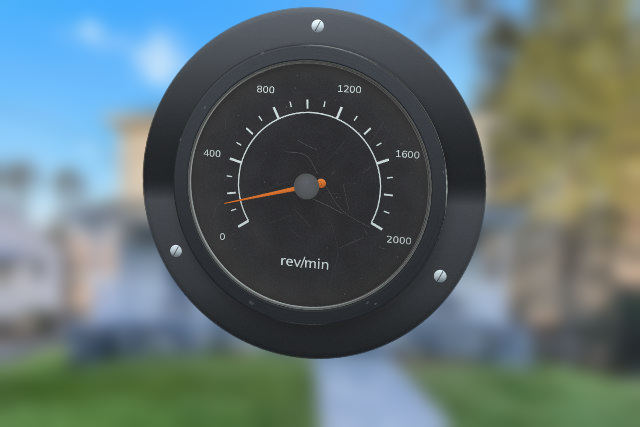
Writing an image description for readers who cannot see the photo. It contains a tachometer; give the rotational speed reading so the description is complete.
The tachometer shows 150 rpm
